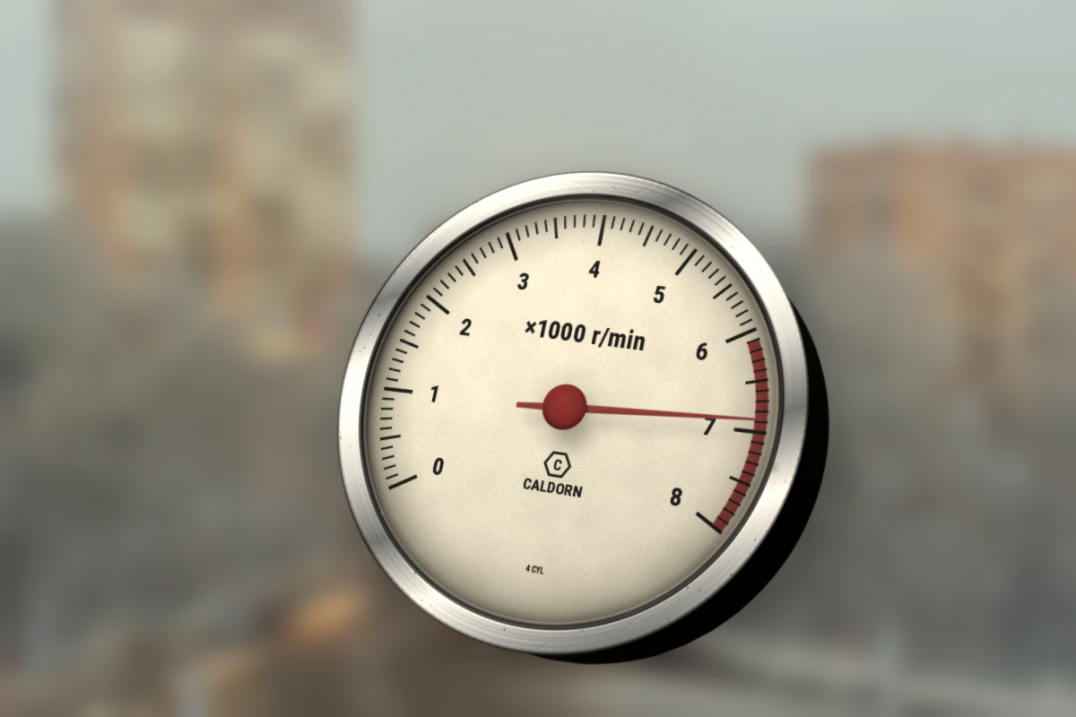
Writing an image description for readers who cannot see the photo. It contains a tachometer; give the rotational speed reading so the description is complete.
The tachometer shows 6900 rpm
